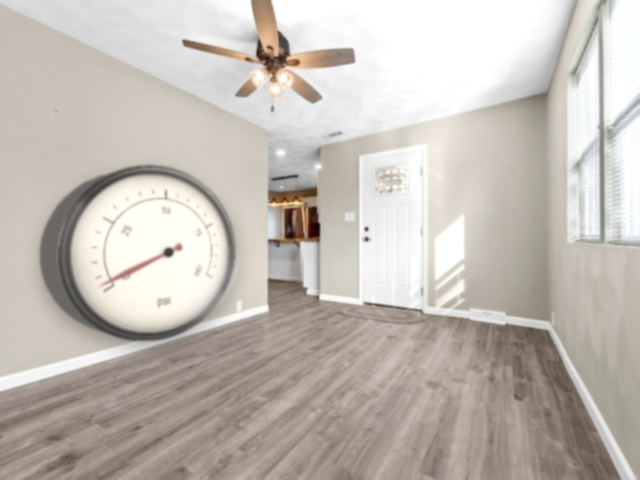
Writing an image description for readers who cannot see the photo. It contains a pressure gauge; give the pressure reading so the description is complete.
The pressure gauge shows 2.5 psi
